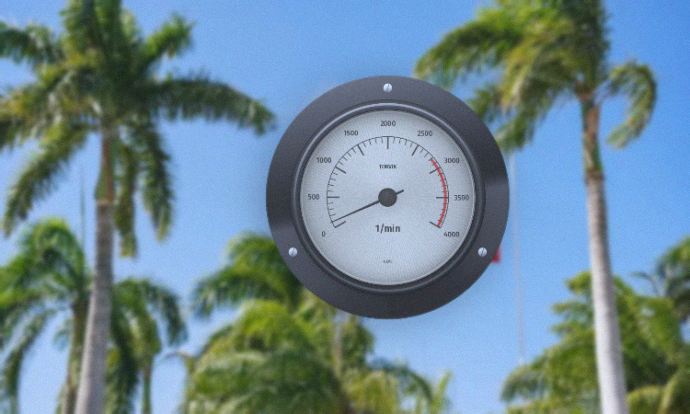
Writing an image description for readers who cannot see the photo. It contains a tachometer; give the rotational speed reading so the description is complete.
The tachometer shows 100 rpm
